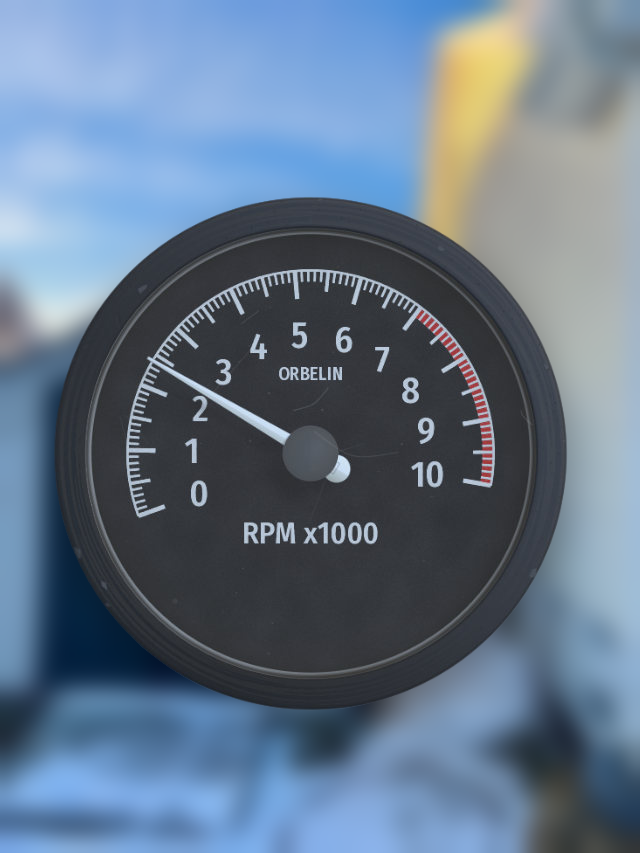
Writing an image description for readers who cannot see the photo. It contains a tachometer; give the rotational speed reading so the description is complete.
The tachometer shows 2400 rpm
